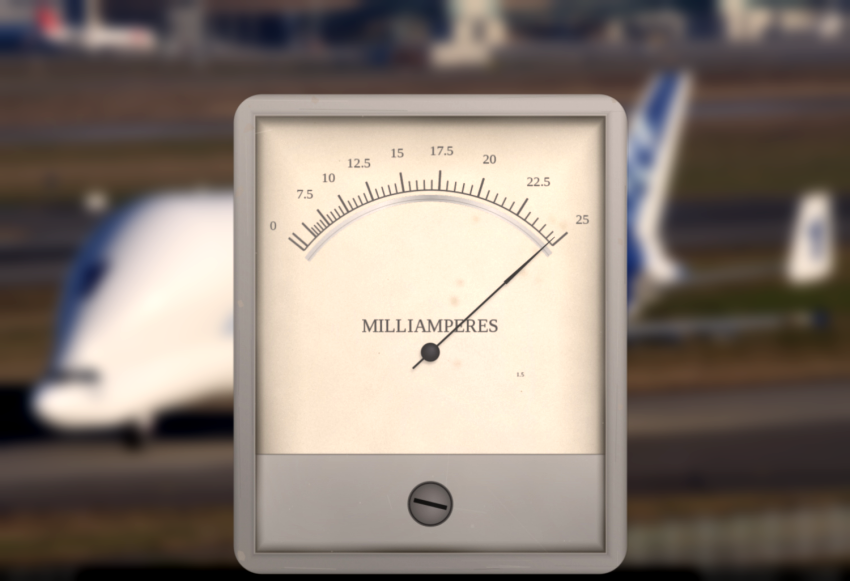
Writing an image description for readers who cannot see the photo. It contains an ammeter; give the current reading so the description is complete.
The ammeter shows 24.75 mA
